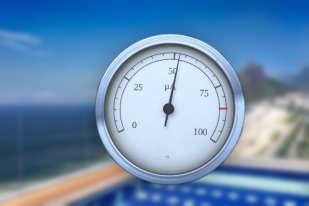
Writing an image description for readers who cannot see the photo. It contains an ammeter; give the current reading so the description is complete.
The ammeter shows 52.5 µA
